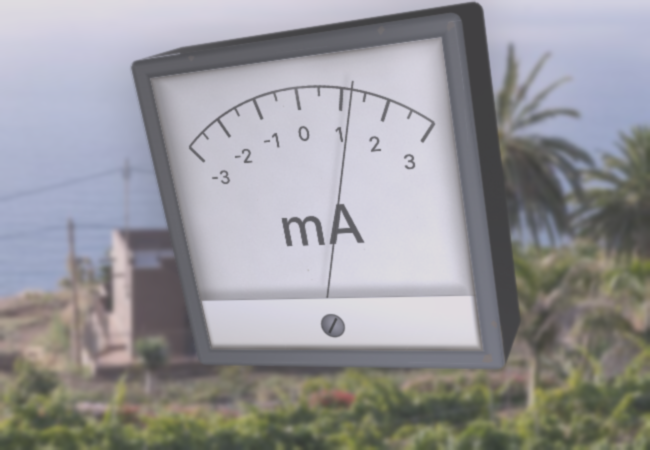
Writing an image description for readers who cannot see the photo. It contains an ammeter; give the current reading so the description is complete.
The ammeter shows 1.25 mA
